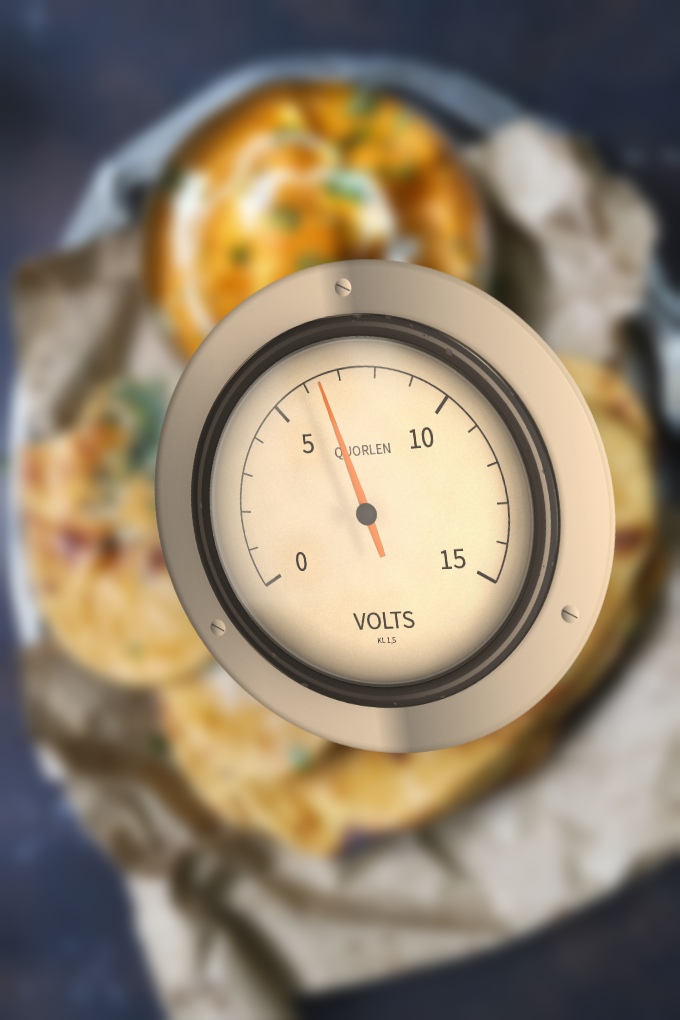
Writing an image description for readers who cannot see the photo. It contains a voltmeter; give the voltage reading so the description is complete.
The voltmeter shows 6.5 V
